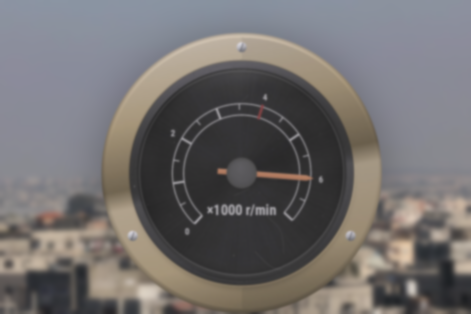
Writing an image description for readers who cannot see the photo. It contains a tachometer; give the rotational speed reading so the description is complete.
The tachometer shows 6000 rpm
